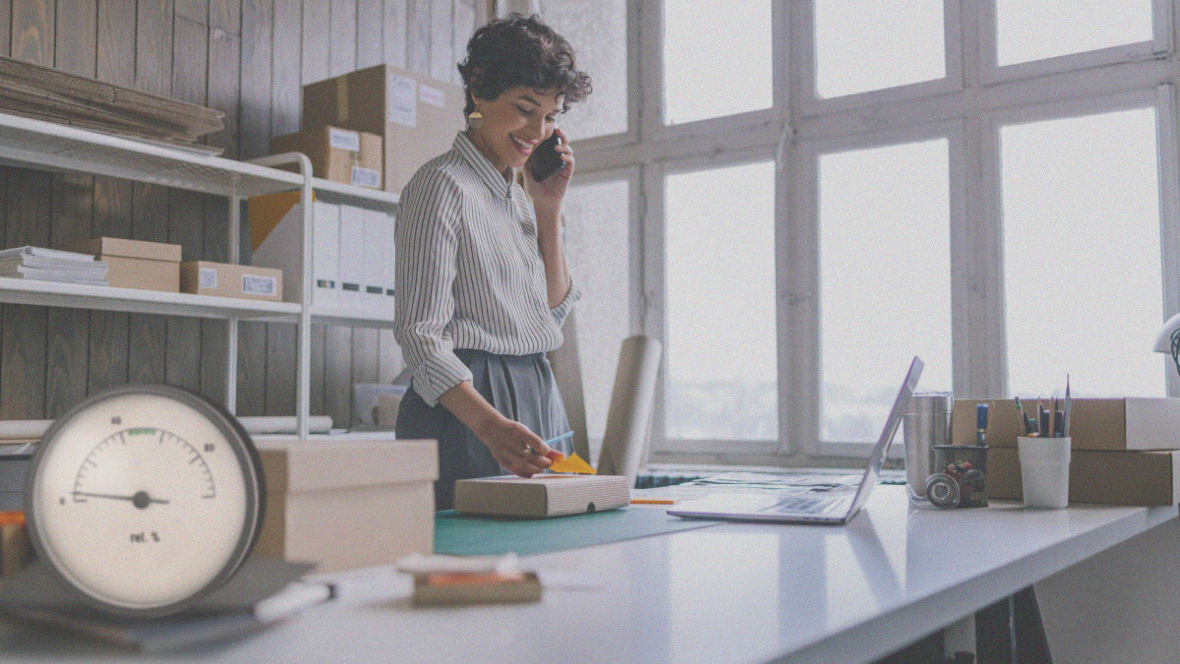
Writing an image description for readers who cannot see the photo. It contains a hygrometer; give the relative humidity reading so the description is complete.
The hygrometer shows 4 %
